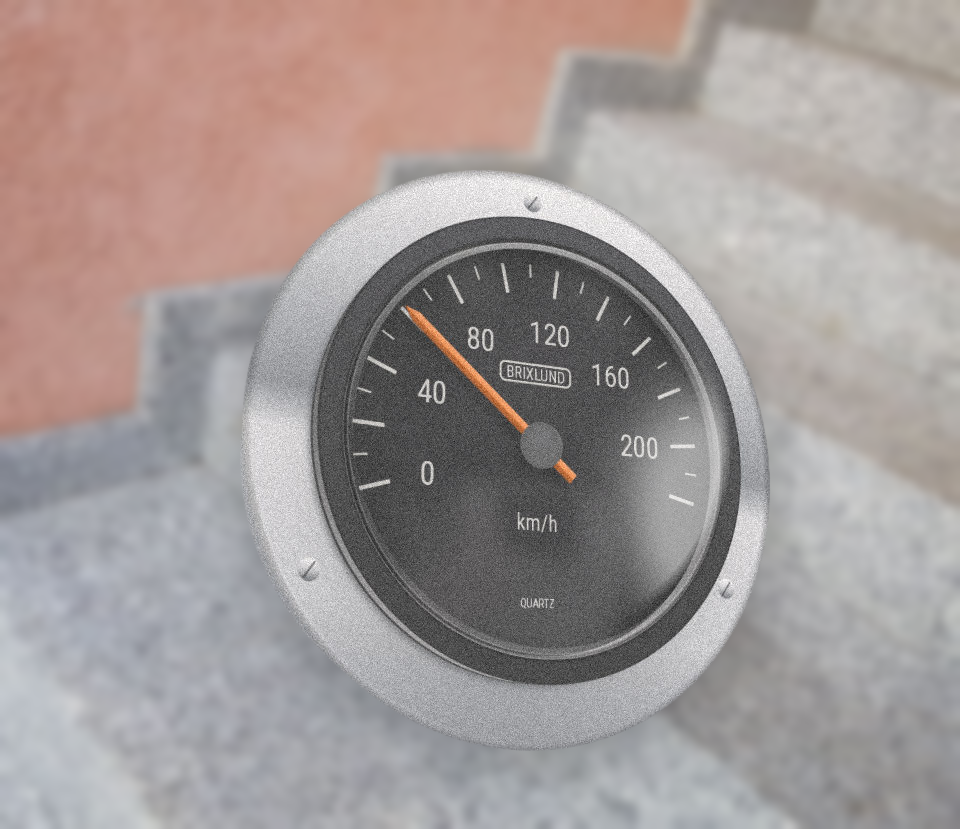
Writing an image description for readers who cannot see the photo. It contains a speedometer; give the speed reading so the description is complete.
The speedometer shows 60 km/h
